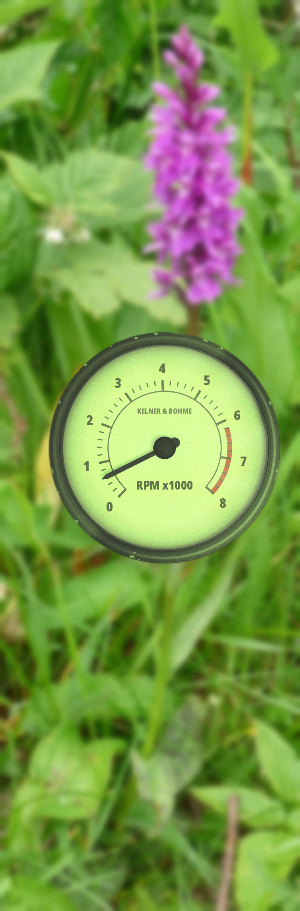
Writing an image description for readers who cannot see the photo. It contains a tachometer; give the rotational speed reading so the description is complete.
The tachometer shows 600 rpm
